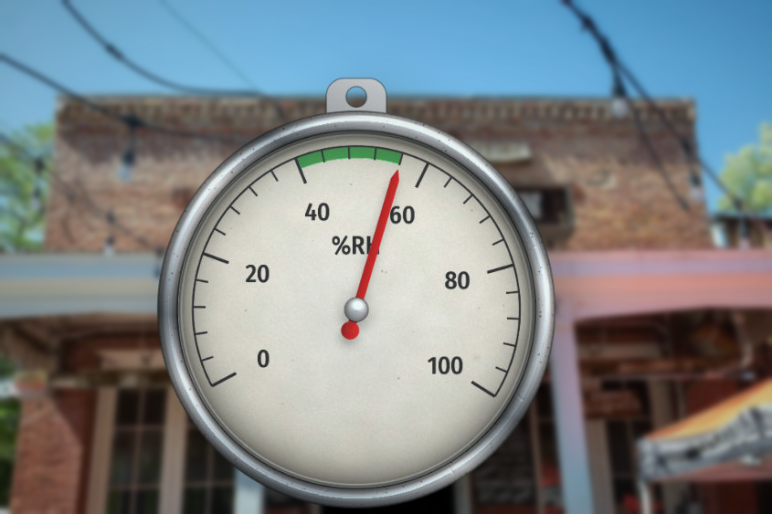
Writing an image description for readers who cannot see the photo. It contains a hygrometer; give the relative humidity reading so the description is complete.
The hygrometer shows 56 %
